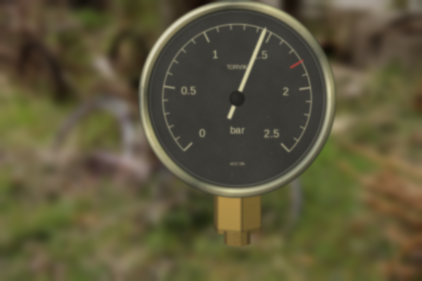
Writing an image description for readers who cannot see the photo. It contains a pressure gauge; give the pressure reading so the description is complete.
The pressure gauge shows 1.45 bar
